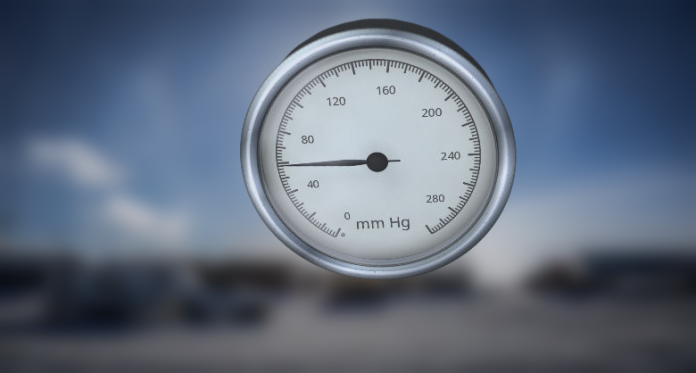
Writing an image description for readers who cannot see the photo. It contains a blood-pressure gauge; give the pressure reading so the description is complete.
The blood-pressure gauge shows 60 mmHg
